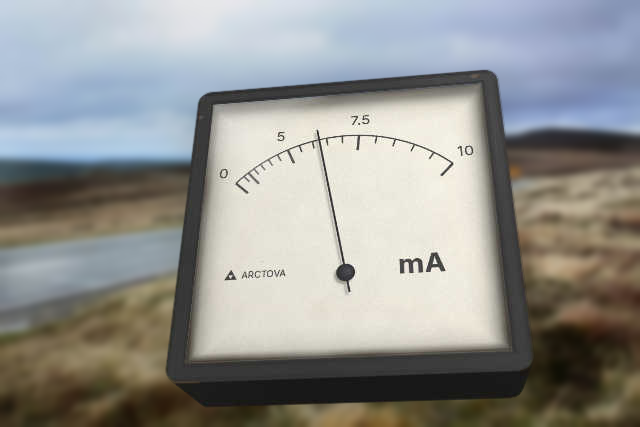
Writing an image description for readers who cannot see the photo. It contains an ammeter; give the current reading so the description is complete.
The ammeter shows 6.25 mA
